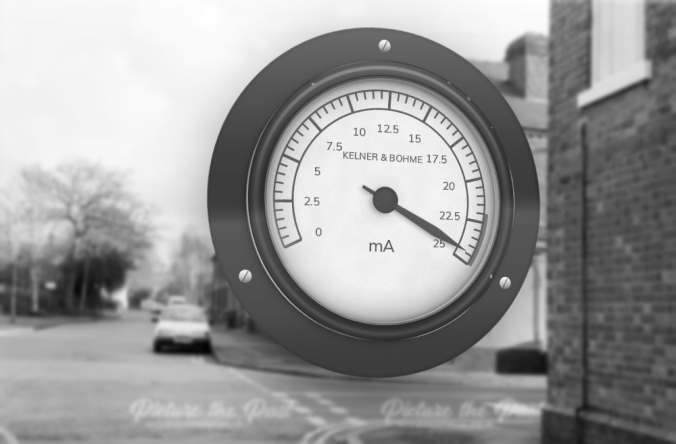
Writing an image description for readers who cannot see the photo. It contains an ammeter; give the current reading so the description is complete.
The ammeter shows 24.5 mA
